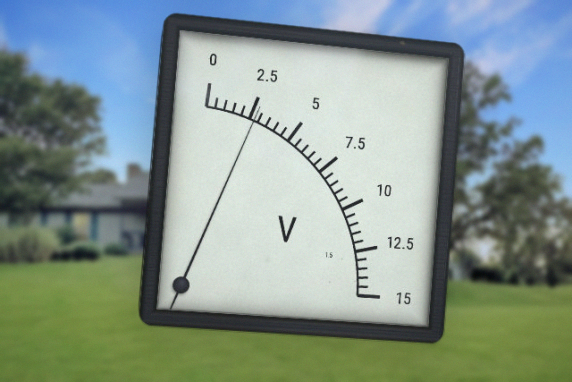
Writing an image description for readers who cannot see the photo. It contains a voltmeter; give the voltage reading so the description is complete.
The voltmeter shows 2.75 V
